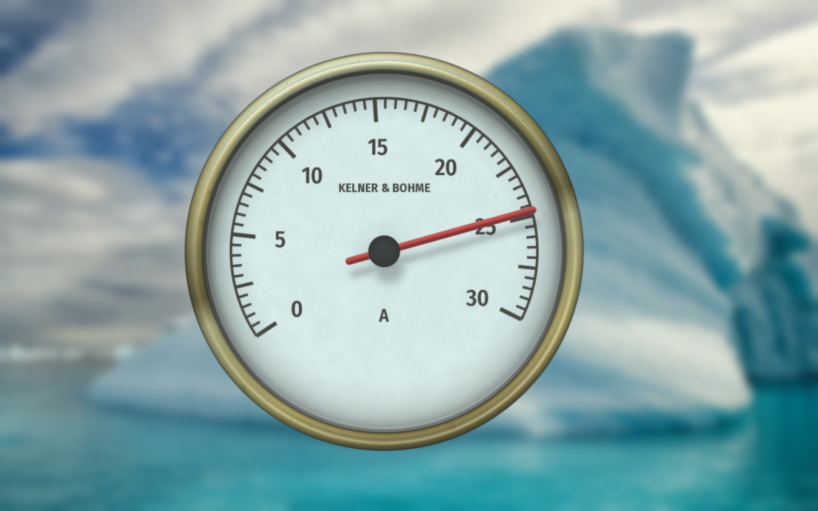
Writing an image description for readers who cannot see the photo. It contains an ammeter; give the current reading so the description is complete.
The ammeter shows 24.75 A
